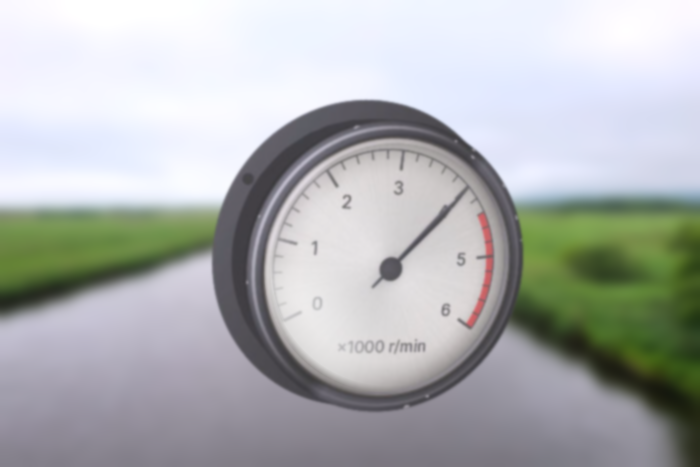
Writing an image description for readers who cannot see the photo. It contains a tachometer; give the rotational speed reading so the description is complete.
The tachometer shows 4000 rpm
